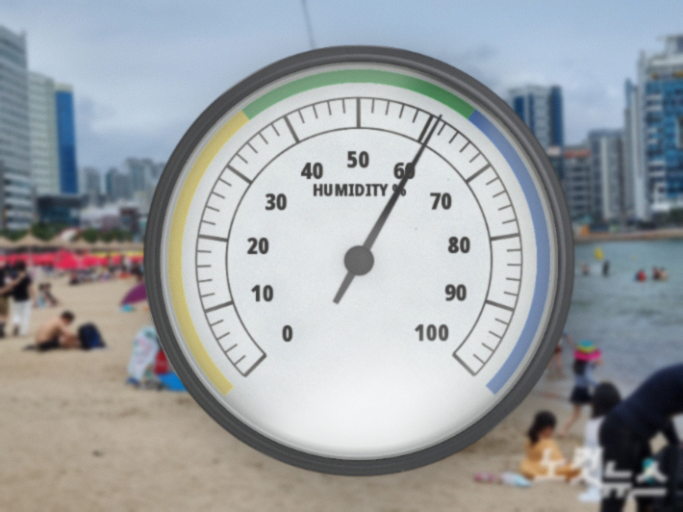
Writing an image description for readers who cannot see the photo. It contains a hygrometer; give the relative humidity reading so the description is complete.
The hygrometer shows 61 %
